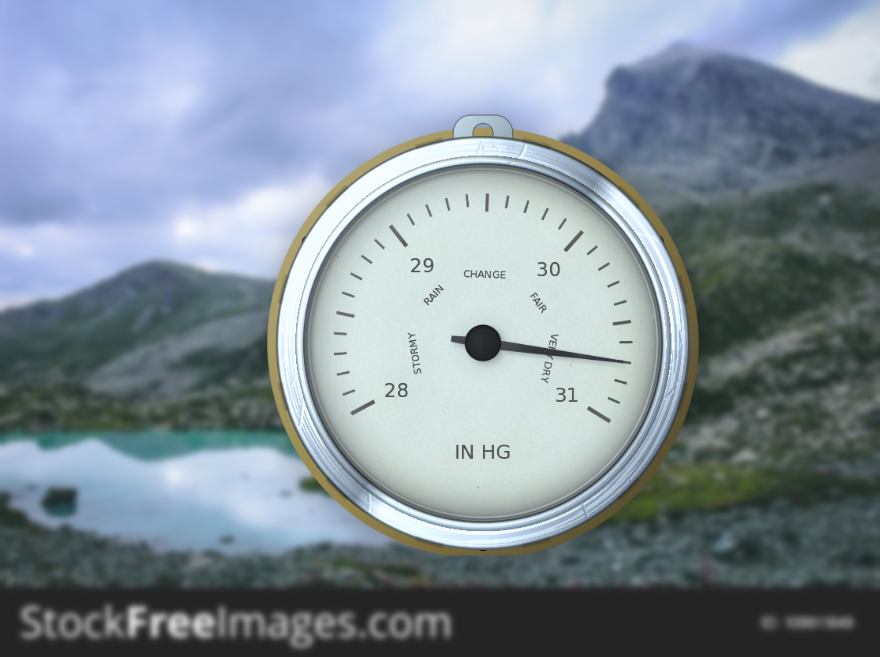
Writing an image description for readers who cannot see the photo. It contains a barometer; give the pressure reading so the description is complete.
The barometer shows 30.7 inHg
